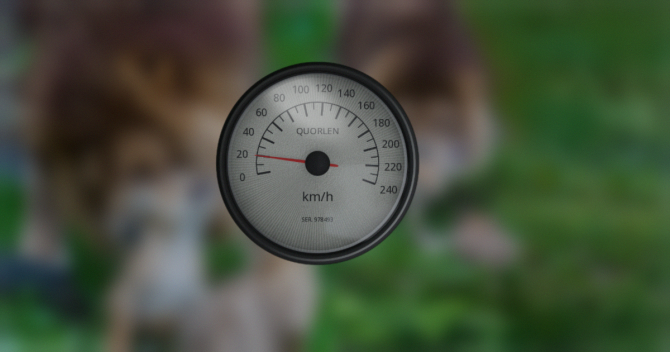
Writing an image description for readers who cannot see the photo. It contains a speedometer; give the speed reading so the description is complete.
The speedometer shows 20 km/h
